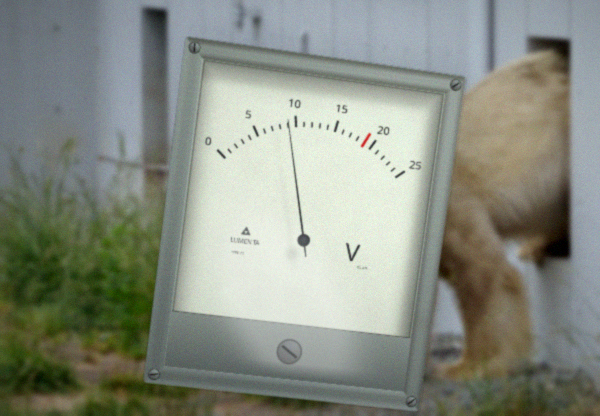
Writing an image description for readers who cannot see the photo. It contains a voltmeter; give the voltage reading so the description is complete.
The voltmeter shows 9 V
